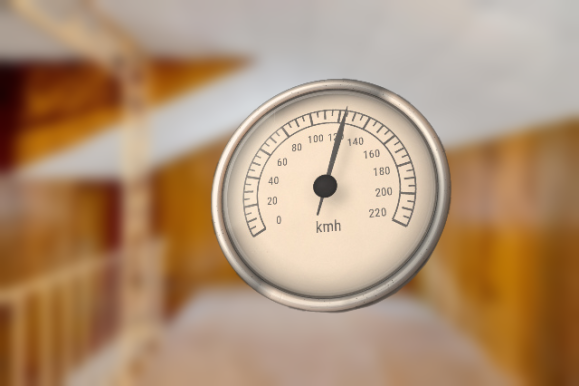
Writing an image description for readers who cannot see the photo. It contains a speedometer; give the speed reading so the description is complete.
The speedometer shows 125 km/h
